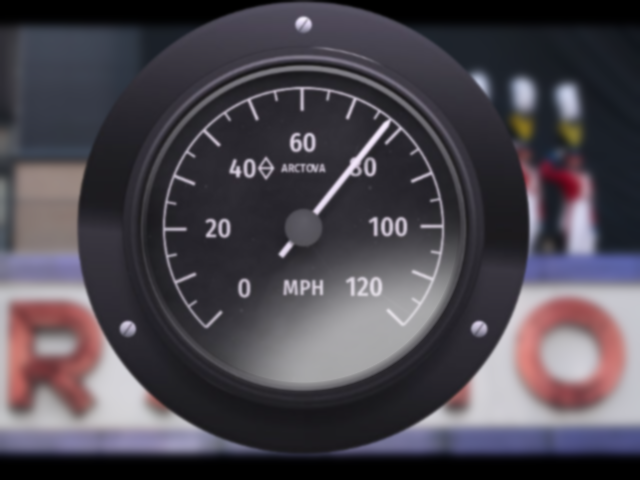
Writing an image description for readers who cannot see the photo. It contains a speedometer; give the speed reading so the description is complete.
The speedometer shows 77.5 mph
